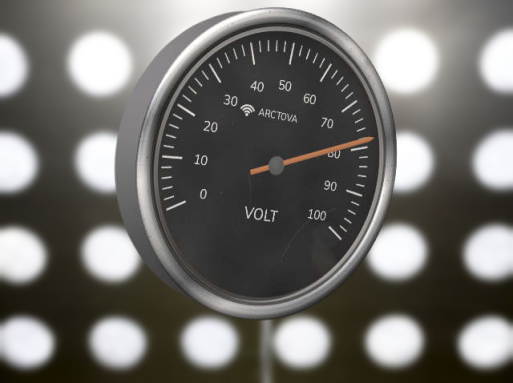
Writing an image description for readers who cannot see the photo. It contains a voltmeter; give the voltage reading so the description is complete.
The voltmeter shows 78 V
